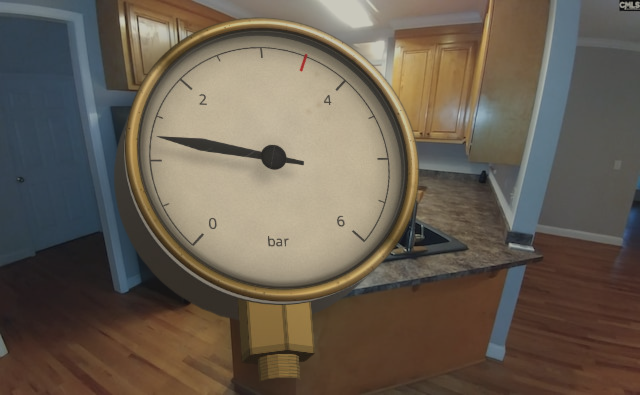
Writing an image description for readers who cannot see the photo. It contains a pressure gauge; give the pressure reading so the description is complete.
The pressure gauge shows 1.25 bar
